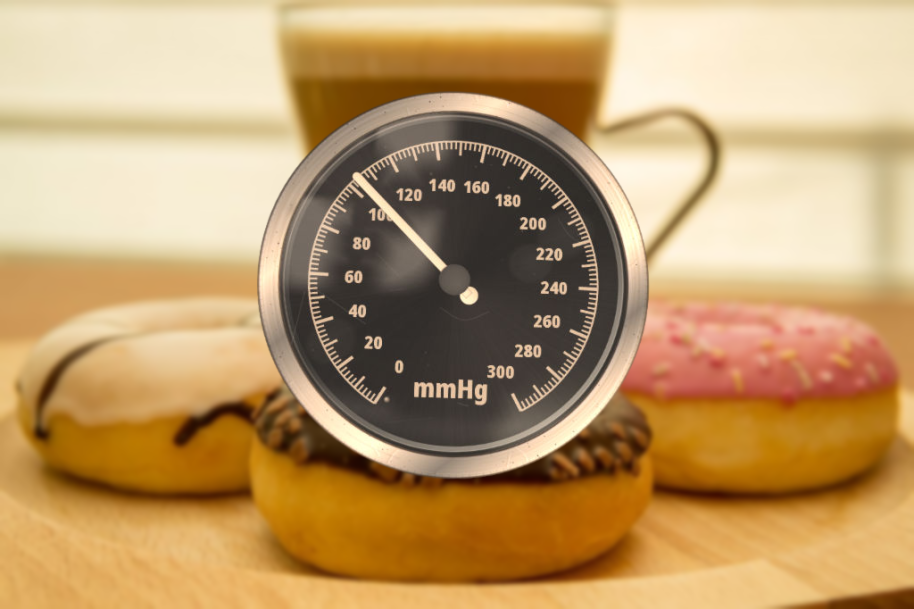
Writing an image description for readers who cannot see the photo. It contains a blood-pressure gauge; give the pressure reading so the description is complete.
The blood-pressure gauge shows 104 mmHg
